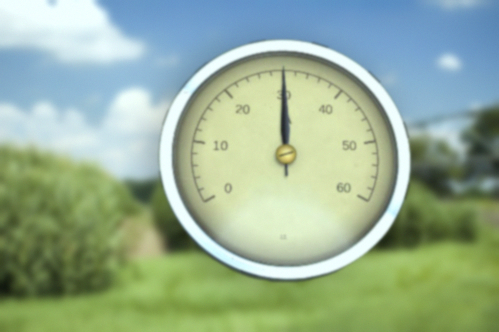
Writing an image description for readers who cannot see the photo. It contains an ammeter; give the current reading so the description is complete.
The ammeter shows 30 A
